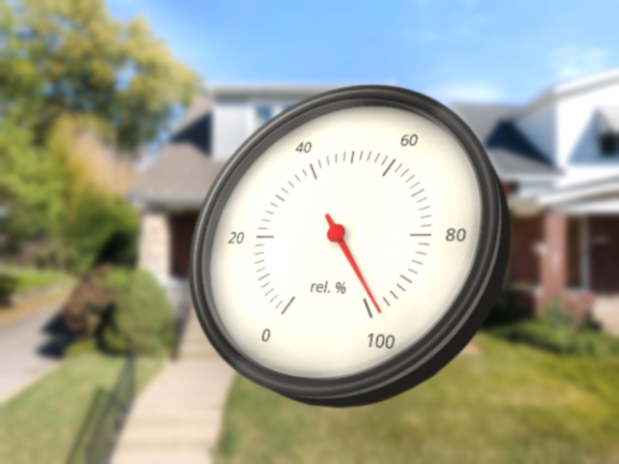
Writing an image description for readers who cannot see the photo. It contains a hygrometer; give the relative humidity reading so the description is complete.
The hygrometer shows 98 %
